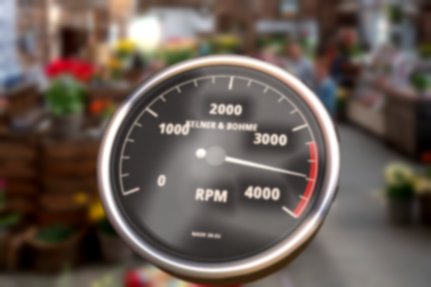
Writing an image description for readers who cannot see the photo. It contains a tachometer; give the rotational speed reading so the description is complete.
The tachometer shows 3600 rpm
